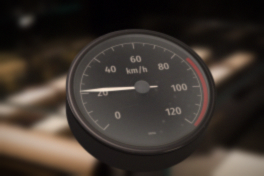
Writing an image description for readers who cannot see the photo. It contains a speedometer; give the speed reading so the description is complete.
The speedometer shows 20 km/h
